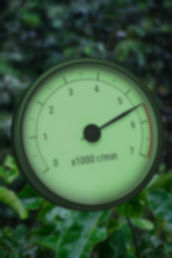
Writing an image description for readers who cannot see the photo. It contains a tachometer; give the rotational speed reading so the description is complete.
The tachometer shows 5500 rpm
